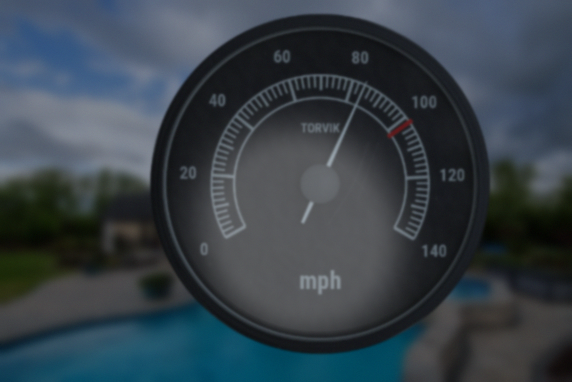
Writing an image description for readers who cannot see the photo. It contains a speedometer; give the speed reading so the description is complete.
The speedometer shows 84 mph
